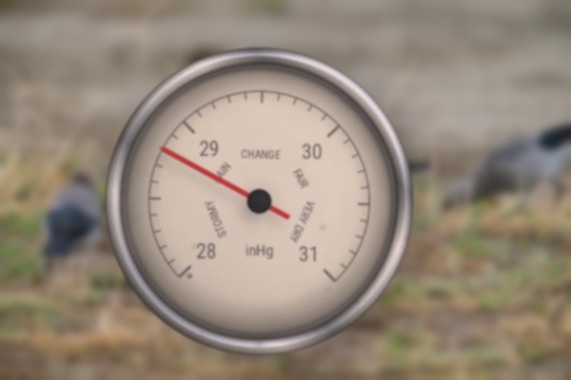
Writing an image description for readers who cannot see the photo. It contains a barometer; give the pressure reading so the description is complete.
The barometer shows 28.8 inHg
